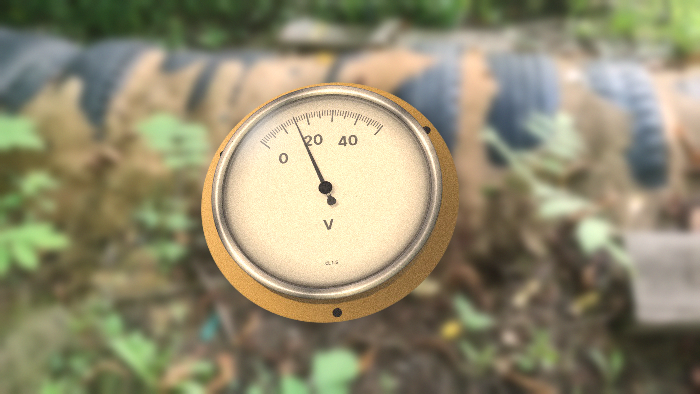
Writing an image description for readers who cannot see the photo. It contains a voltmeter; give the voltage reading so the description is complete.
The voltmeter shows 15 V
